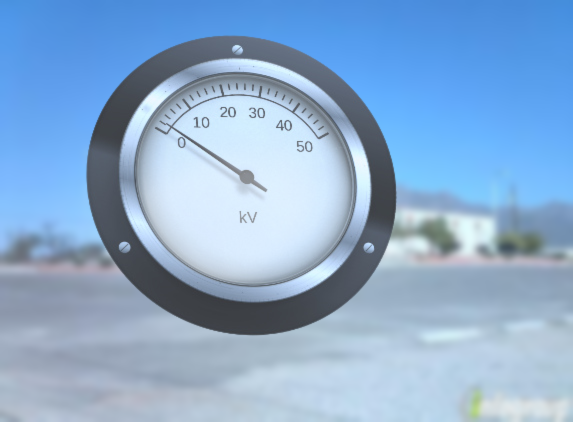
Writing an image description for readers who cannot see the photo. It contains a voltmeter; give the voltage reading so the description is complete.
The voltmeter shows 2 kV
